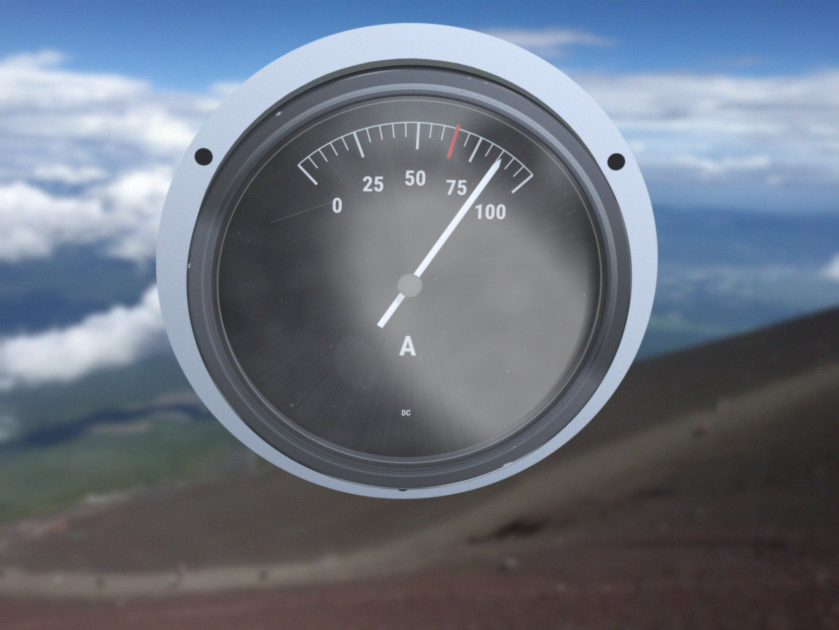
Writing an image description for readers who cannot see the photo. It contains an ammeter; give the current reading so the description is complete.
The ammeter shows 85 A
